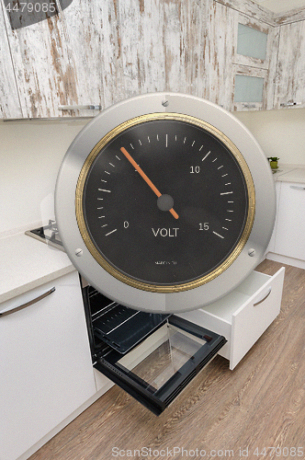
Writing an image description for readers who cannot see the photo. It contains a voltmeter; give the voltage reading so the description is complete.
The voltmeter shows 5 V
